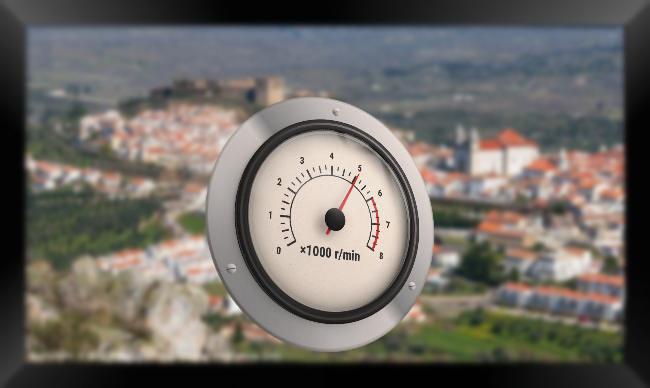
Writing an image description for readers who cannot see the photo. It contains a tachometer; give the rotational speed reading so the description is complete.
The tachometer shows 5000 rpm
